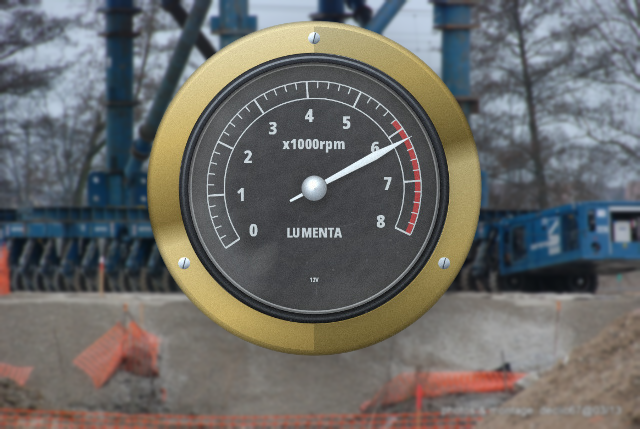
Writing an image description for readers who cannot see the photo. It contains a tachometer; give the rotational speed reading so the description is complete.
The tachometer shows 6200 rpm
